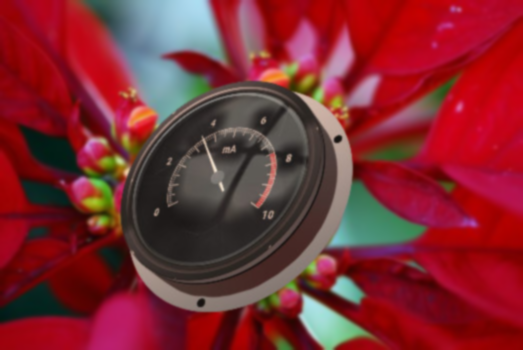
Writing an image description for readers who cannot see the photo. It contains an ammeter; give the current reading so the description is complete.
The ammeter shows 3.5 mA
